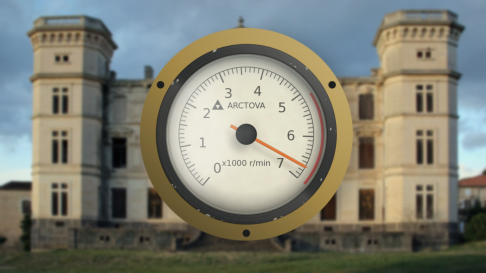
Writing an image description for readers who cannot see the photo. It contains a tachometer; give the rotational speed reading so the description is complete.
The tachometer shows 6700 rpm
